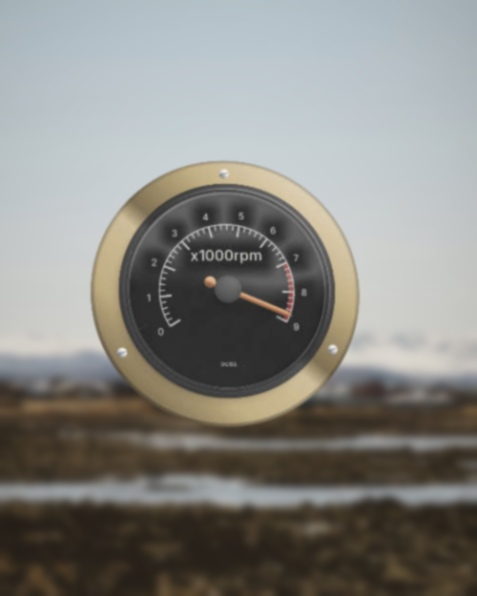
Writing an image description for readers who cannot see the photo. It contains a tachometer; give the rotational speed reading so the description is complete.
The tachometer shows 8800 rpm
